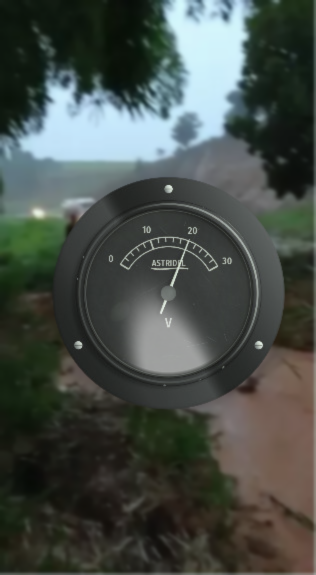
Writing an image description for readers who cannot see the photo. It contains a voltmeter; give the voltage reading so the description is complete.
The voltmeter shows 20 V
